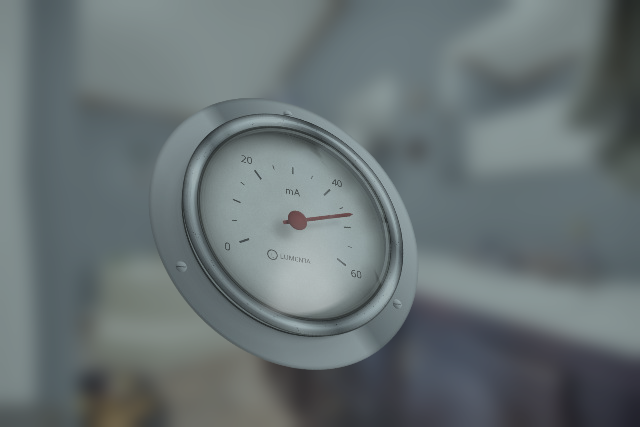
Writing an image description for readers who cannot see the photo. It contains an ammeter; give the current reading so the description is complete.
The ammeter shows 47.5 mA
